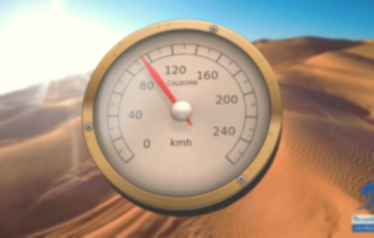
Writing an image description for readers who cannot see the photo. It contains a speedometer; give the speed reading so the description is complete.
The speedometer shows 95 km/h
